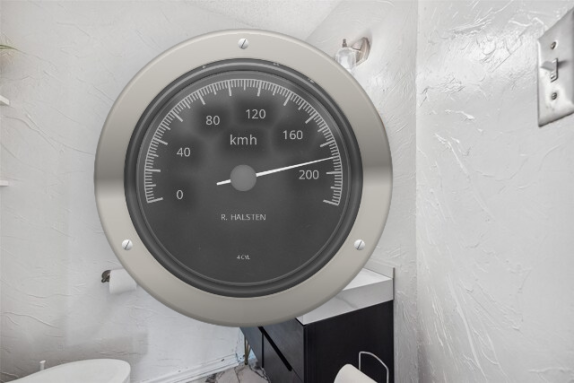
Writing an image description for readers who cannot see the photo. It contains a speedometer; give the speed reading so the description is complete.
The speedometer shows 190 km/h
